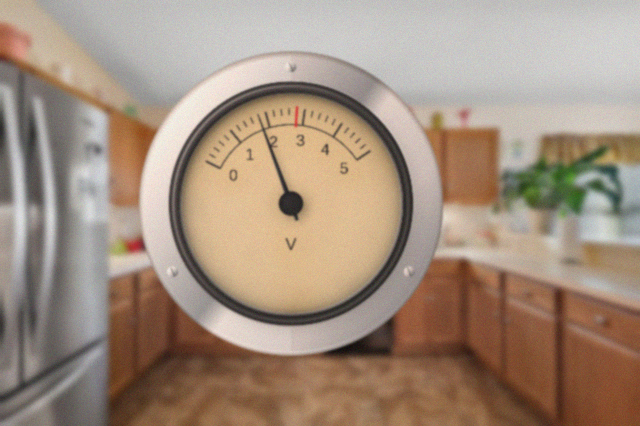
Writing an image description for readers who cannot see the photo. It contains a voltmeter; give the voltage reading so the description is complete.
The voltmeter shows 1.8 V
